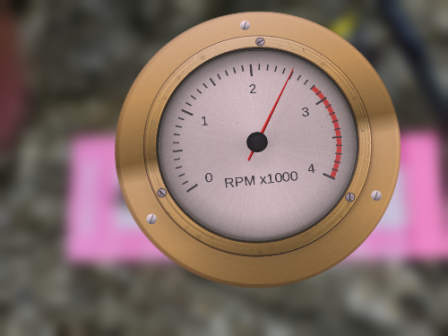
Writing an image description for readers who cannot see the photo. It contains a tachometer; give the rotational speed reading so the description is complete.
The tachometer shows 2500 rpm
